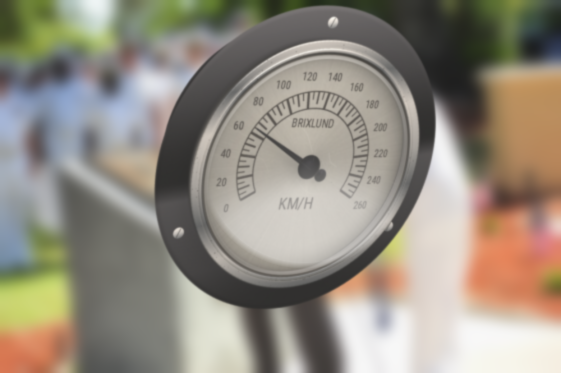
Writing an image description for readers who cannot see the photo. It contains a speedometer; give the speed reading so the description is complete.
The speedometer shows 65 km/h
